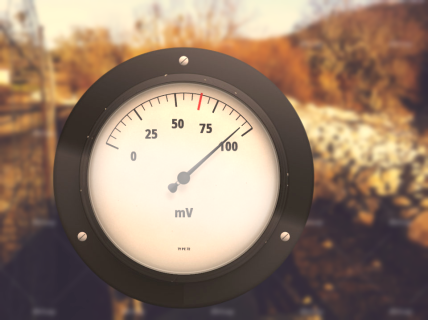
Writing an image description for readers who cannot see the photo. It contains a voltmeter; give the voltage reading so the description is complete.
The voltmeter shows 95 mV
